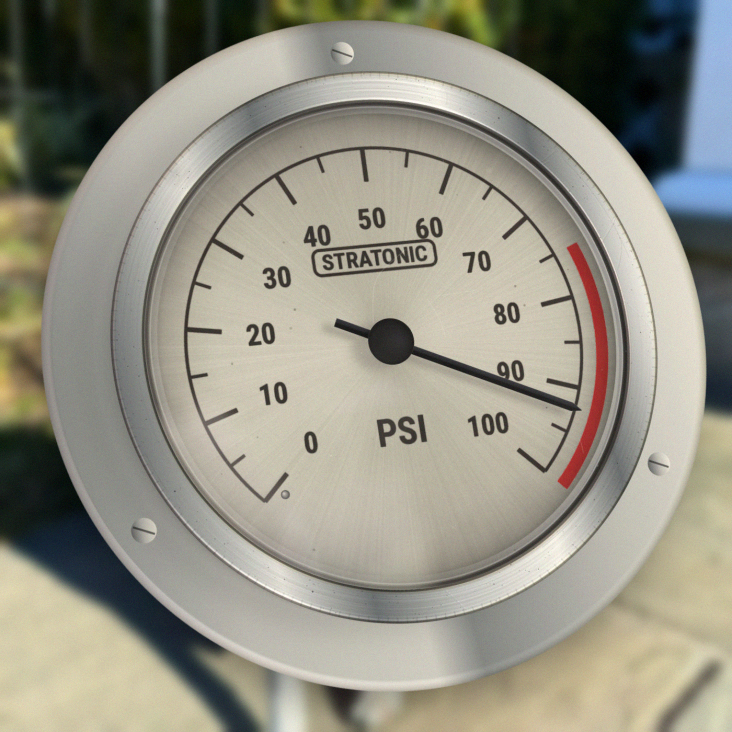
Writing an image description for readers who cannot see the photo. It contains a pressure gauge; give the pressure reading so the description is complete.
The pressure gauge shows 92.5 psi
